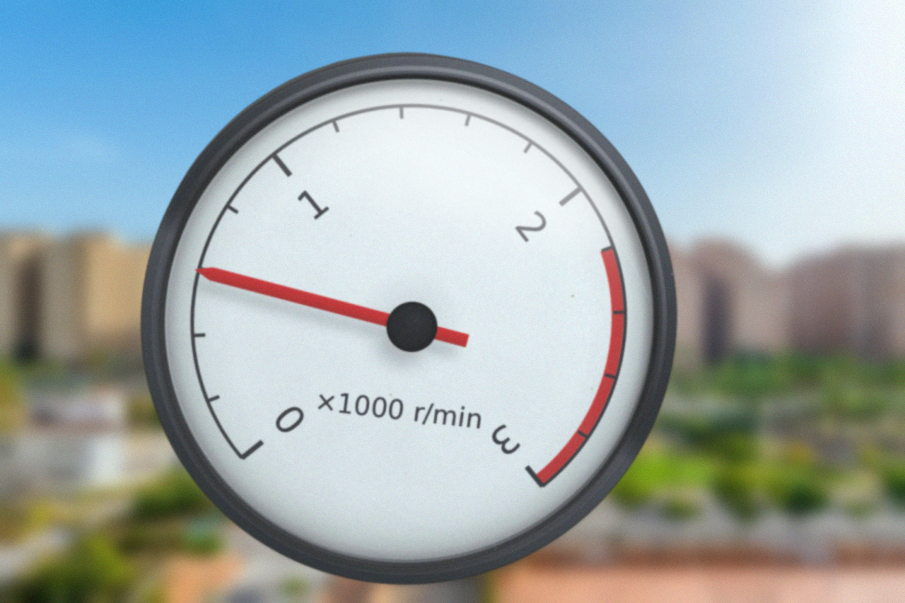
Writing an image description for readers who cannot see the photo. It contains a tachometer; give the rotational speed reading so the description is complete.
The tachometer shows 600 rpm
